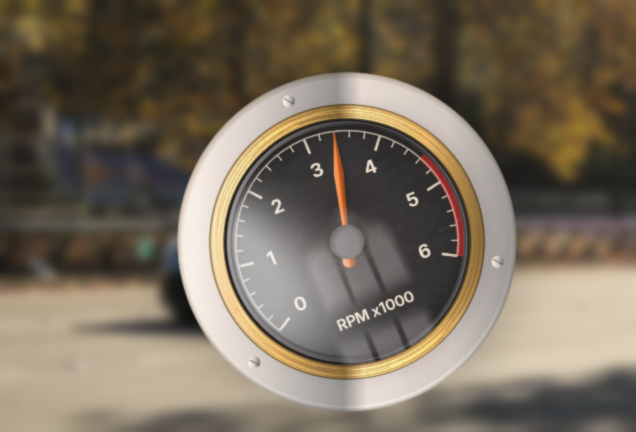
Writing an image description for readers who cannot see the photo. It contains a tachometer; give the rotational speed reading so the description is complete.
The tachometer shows 3400 rpm
